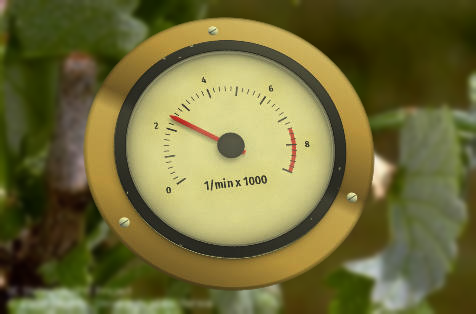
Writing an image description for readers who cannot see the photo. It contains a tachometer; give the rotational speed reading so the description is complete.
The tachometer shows 2400 rpm
